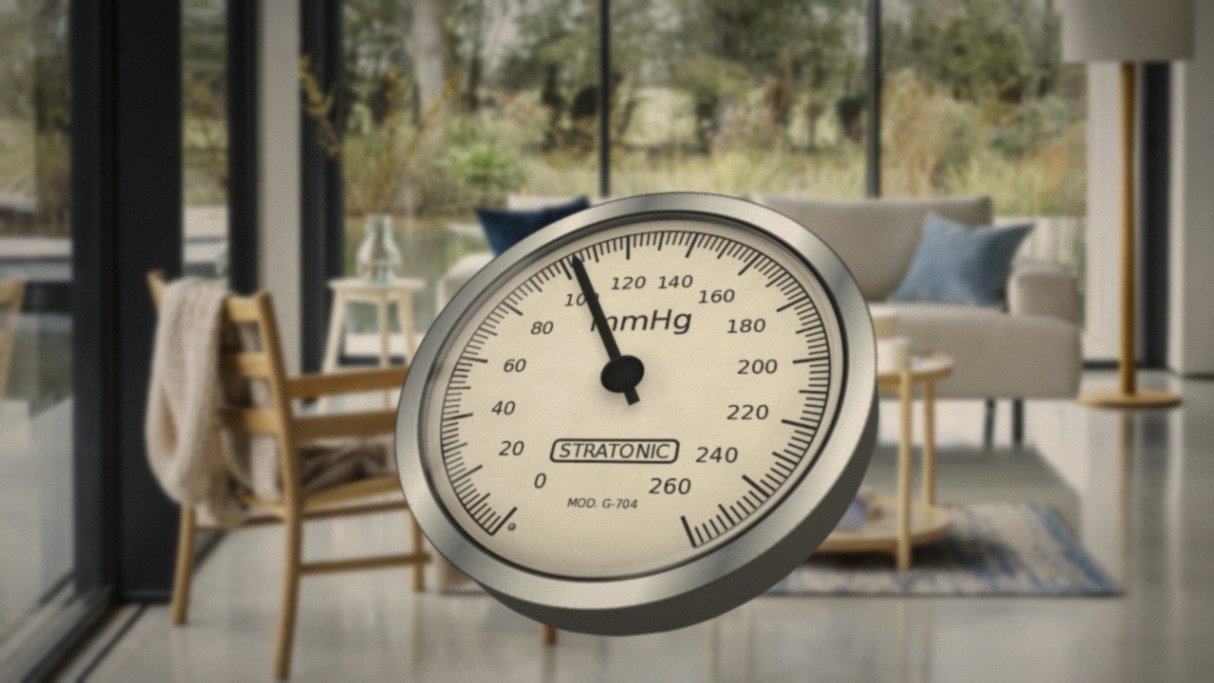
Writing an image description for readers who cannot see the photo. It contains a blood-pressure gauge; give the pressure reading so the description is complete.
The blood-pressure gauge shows 104 mmHg
